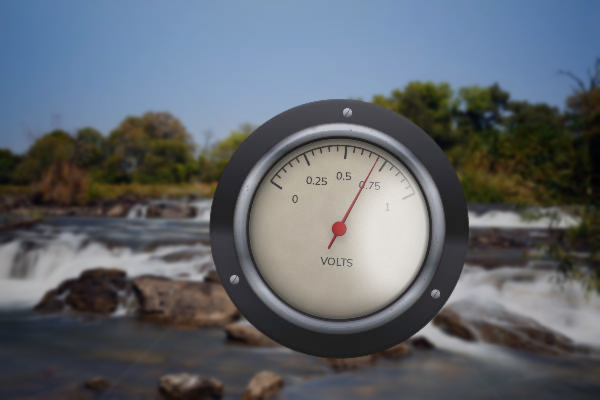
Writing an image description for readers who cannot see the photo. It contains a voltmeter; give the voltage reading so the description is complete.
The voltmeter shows 0.7 V
